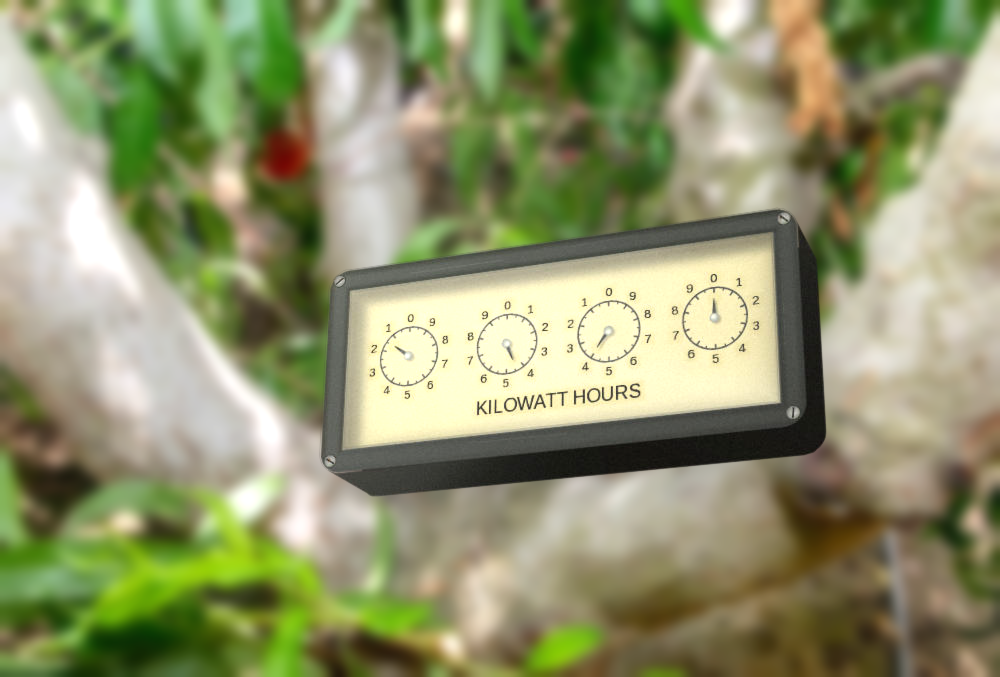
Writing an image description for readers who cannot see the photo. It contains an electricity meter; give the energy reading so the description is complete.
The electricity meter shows 1440 kWh
